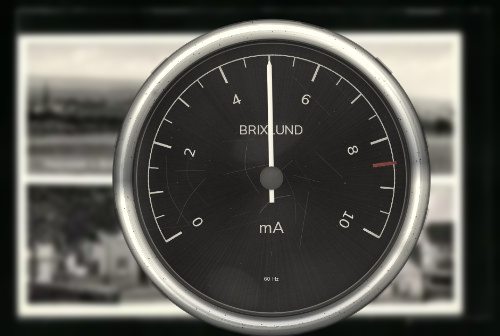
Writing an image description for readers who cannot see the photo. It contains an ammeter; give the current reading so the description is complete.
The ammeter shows 5 mA
